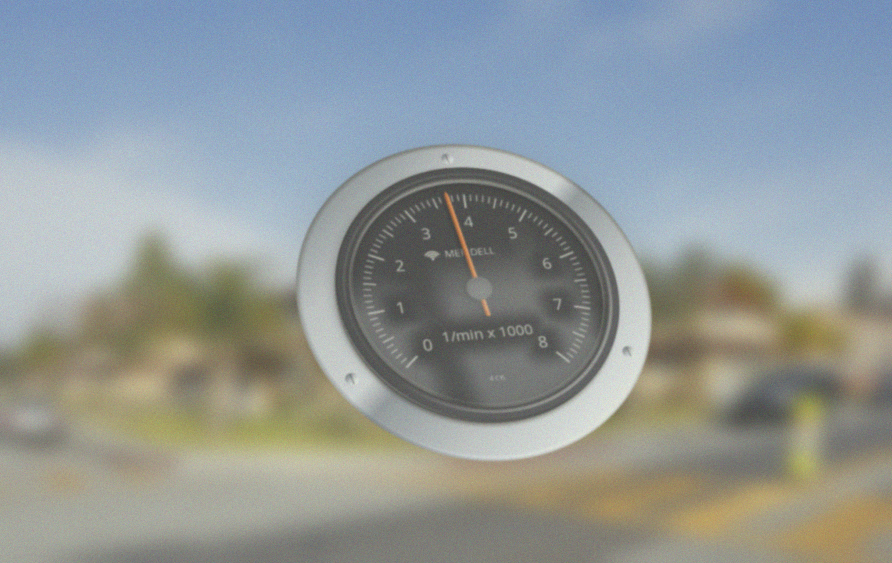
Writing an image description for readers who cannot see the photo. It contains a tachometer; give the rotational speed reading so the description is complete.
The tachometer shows 3700 rpm
